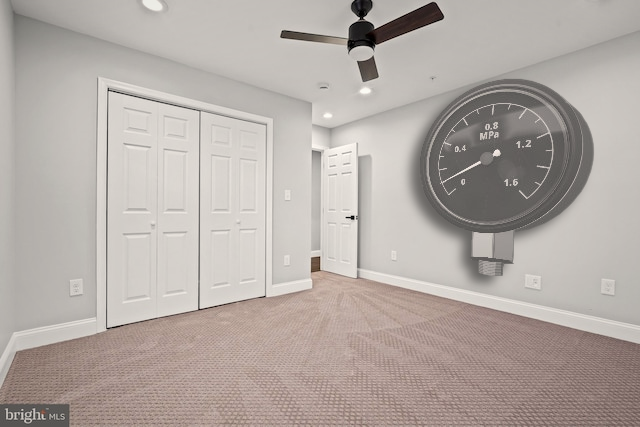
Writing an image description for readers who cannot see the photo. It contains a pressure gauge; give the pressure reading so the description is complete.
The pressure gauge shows 0.1 MPa
